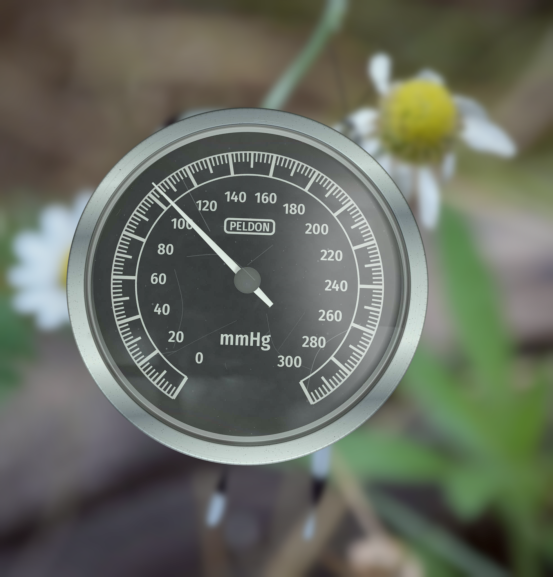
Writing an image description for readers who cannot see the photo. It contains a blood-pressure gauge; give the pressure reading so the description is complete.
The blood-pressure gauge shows 104 mmHg
